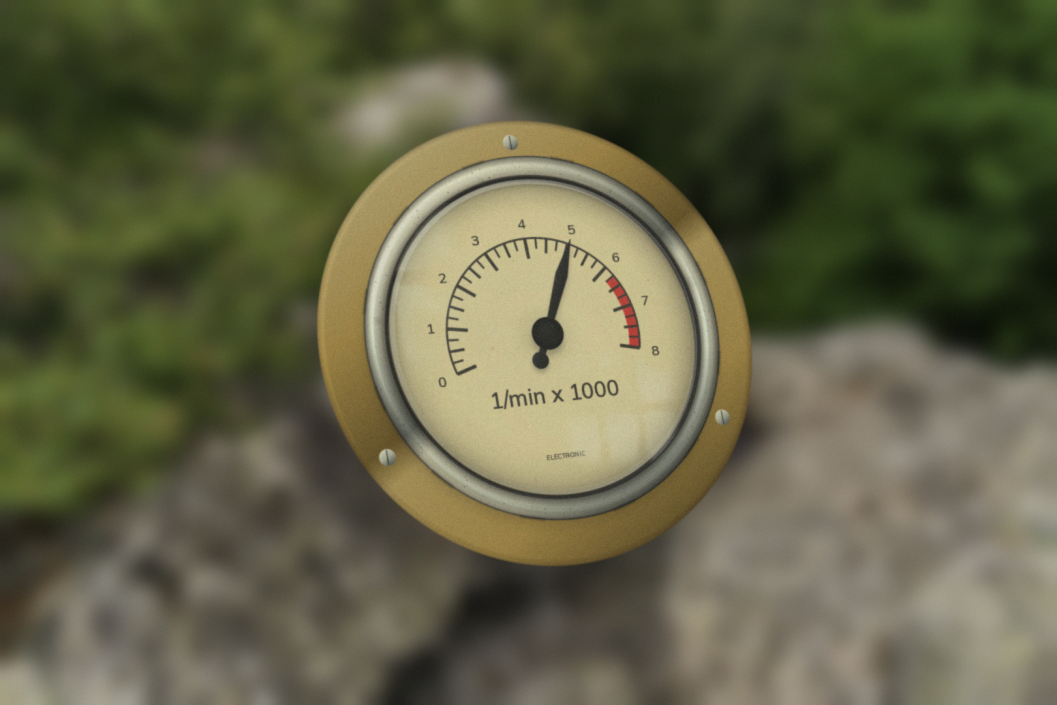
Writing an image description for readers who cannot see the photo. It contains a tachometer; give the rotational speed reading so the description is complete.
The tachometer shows 5000 rpm
